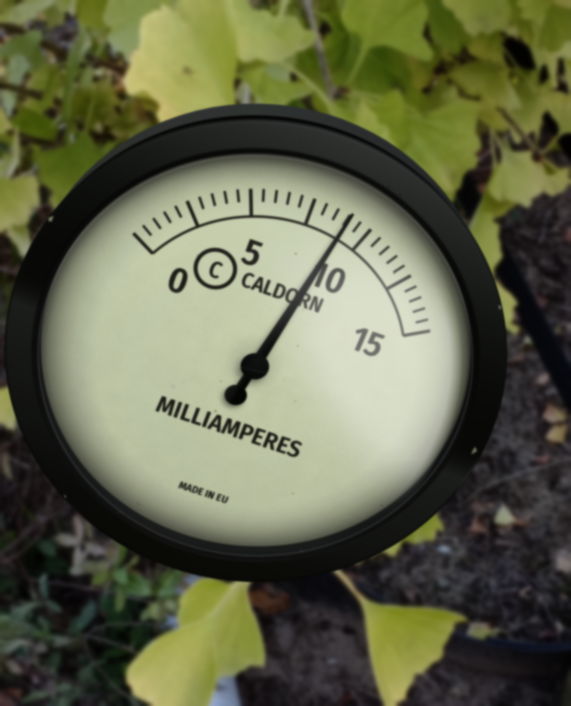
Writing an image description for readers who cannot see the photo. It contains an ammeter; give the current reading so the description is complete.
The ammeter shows 9 mA
